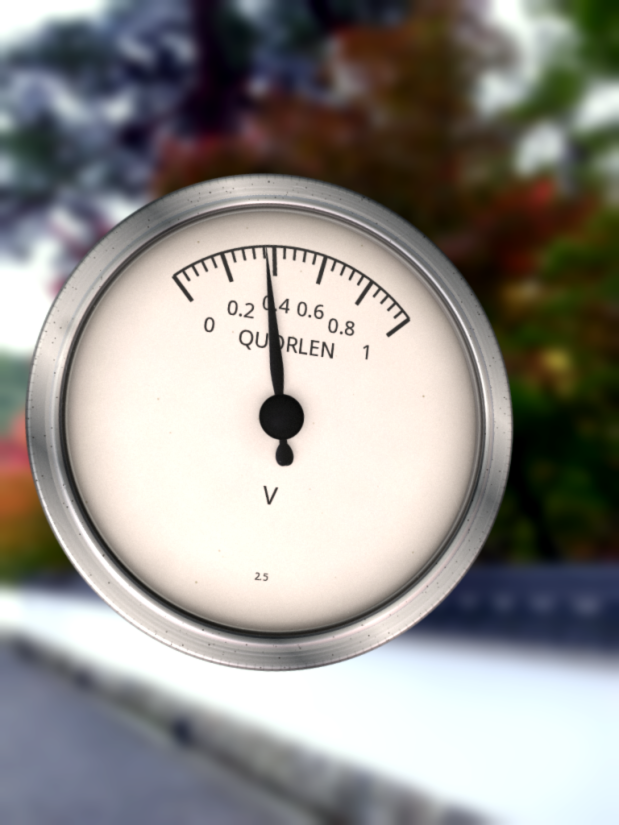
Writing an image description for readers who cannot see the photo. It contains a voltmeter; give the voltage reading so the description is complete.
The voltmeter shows 0.36 V
